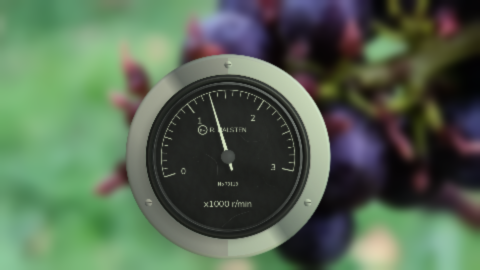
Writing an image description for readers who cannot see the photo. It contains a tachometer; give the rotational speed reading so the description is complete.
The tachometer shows 1300 rpm
